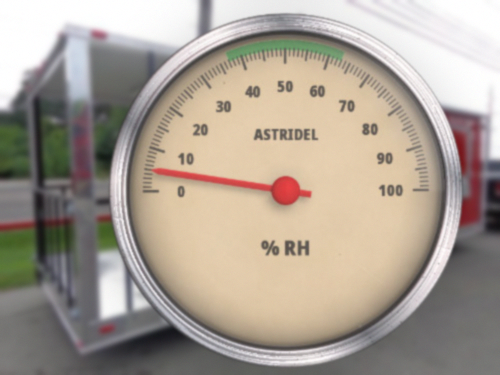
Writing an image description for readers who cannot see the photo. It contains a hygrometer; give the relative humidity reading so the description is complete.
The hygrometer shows 5 %
